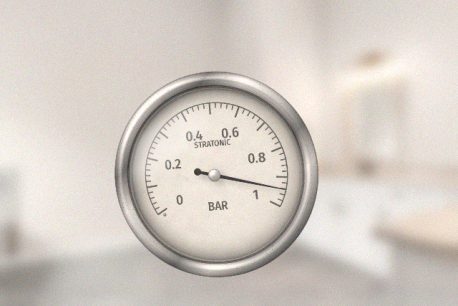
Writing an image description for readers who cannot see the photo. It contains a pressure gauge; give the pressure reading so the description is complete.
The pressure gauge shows 0.94 bar
